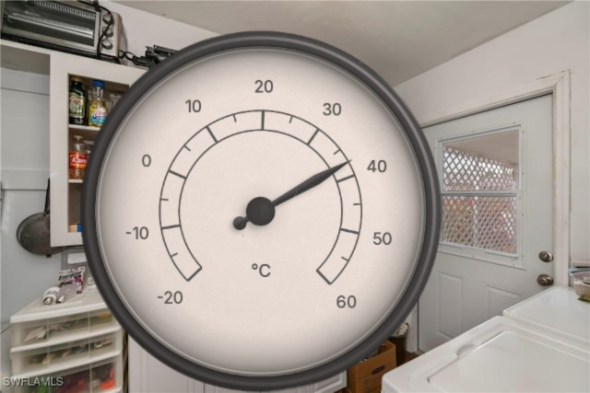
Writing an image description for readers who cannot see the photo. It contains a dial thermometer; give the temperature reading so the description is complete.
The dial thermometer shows 37.5 °C
